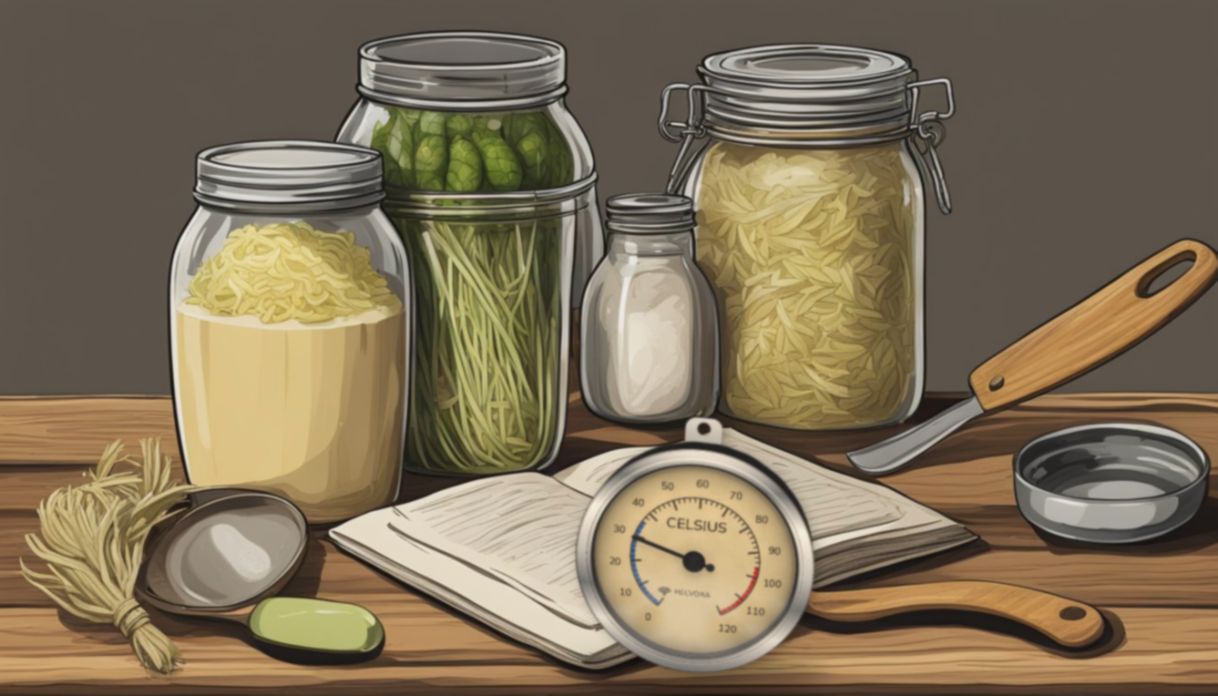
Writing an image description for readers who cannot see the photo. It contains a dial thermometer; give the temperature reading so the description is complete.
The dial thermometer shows 30 °C
